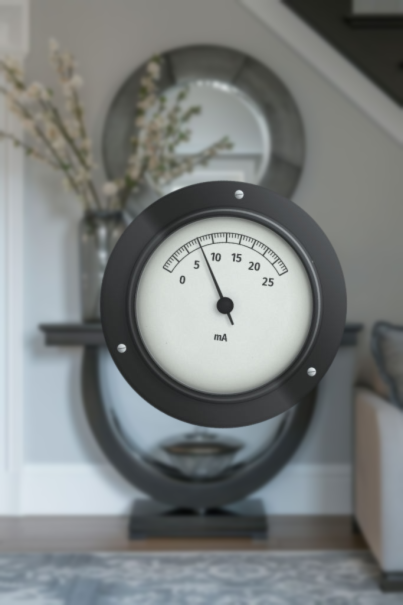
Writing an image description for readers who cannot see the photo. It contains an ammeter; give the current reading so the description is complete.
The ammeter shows 7.5 mA
